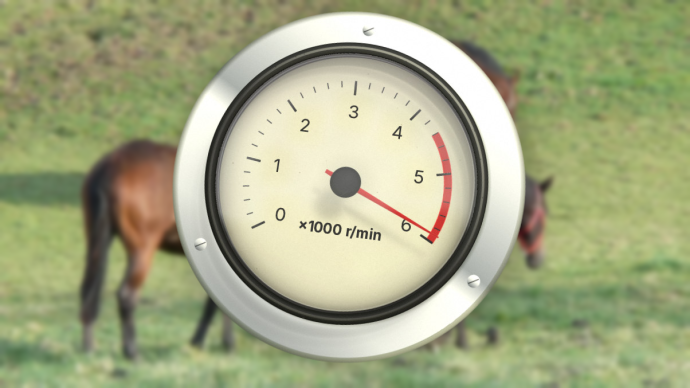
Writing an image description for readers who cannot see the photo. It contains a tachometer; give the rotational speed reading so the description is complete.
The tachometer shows 5900 rpm
